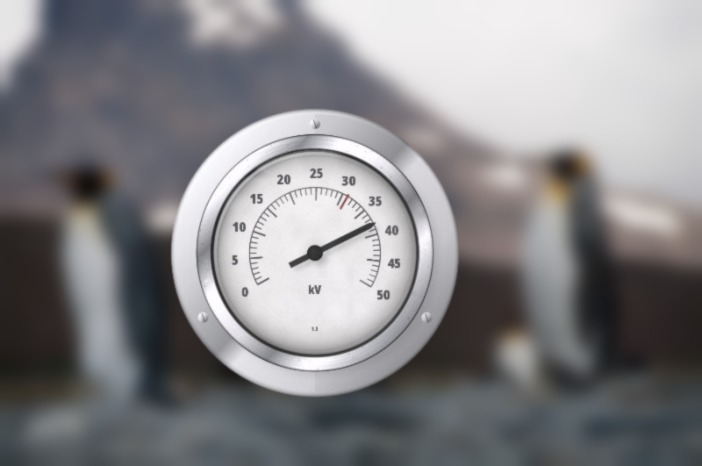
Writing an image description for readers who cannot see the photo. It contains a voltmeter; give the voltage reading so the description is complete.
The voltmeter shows 38 kV
